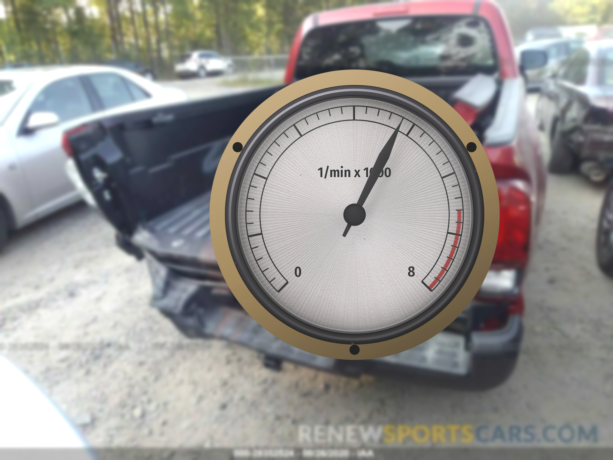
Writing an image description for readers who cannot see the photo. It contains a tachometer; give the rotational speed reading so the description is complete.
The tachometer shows 4800 rpm
